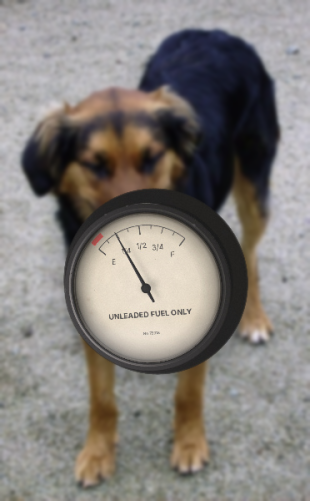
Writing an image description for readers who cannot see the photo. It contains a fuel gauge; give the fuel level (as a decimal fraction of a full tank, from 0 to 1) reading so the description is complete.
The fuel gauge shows 0.25
